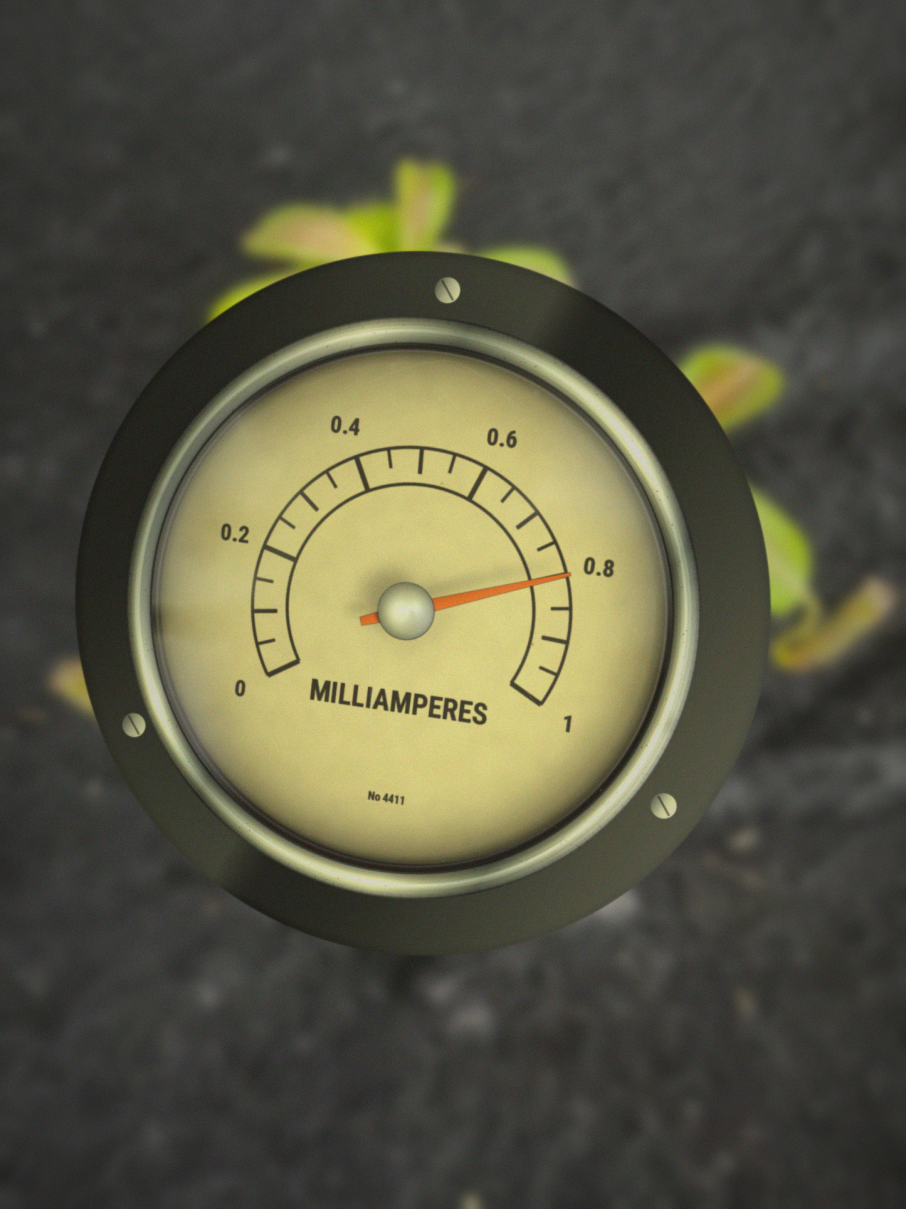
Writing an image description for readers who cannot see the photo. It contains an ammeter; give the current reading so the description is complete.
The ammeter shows 0.8 mA
